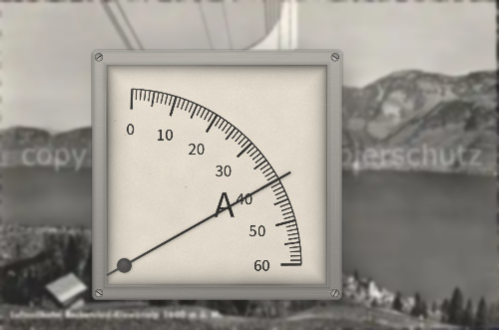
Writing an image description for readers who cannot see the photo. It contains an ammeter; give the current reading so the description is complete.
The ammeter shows 40 A
